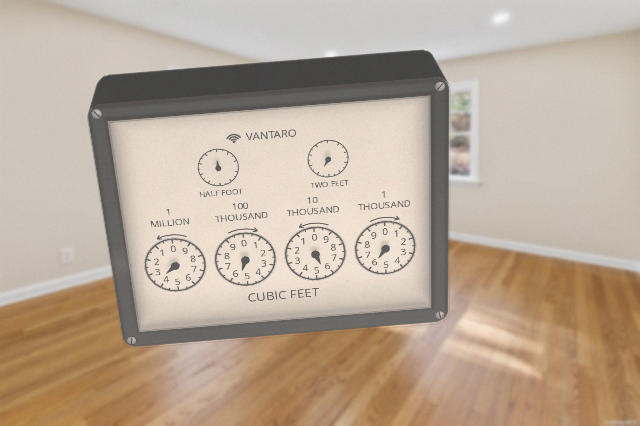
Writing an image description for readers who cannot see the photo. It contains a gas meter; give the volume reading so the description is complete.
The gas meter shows 355600 ft³
